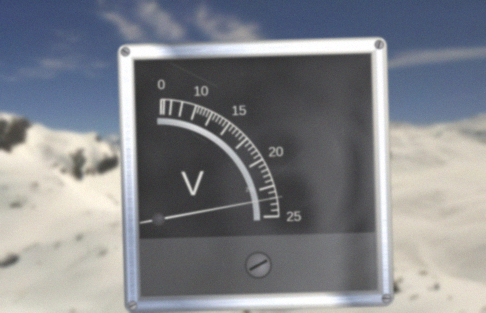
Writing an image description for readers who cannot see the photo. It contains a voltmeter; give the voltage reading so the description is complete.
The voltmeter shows 23.5 V
